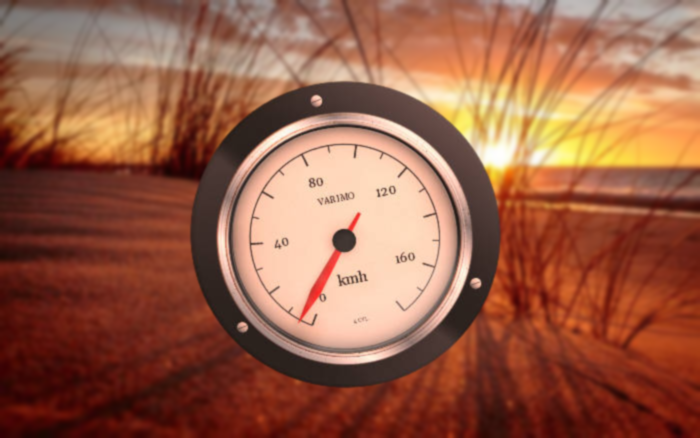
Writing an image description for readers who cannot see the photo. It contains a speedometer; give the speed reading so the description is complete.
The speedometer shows 5 km/h
